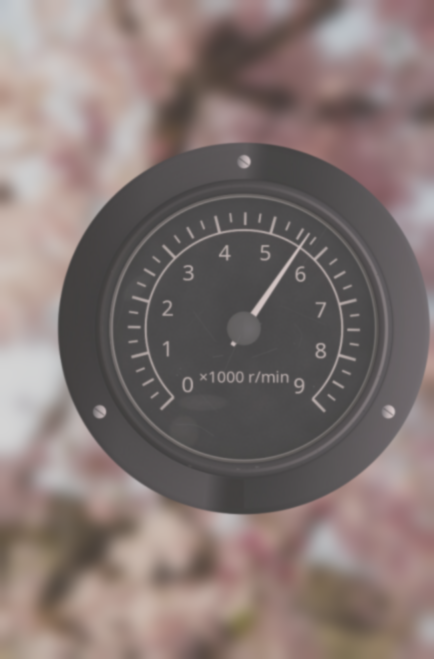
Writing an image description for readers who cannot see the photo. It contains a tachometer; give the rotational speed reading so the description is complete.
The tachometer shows 5625 rpm
